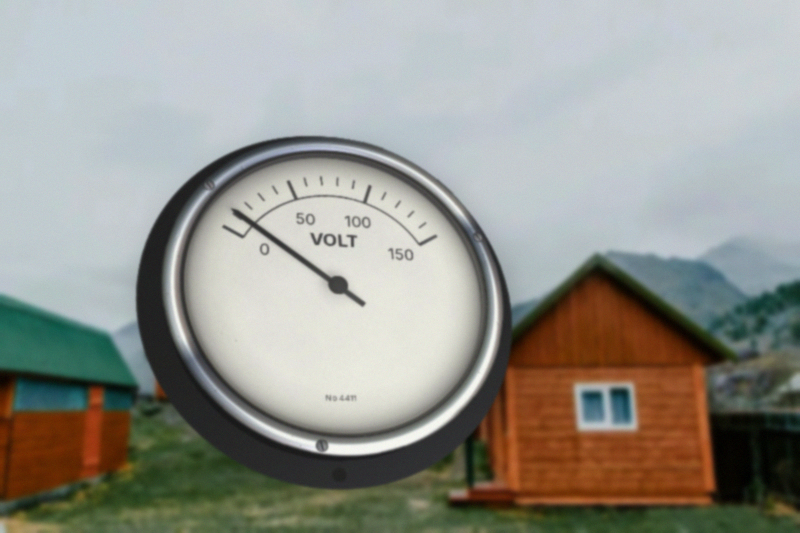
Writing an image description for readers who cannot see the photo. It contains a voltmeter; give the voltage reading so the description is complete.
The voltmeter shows 10 V
